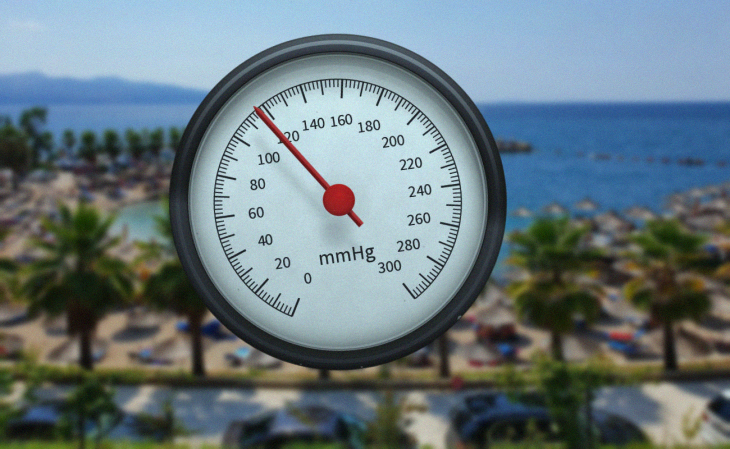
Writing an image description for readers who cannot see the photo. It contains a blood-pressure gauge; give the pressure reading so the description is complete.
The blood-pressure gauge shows 116 mmHg
